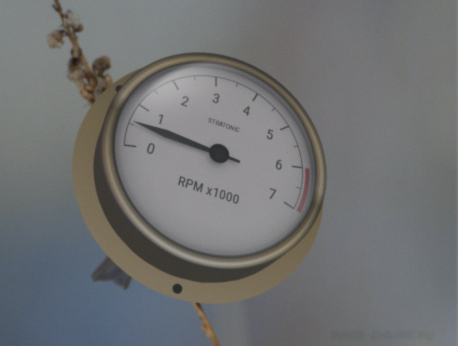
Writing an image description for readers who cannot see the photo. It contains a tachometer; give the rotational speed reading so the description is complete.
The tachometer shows 500 rpm
